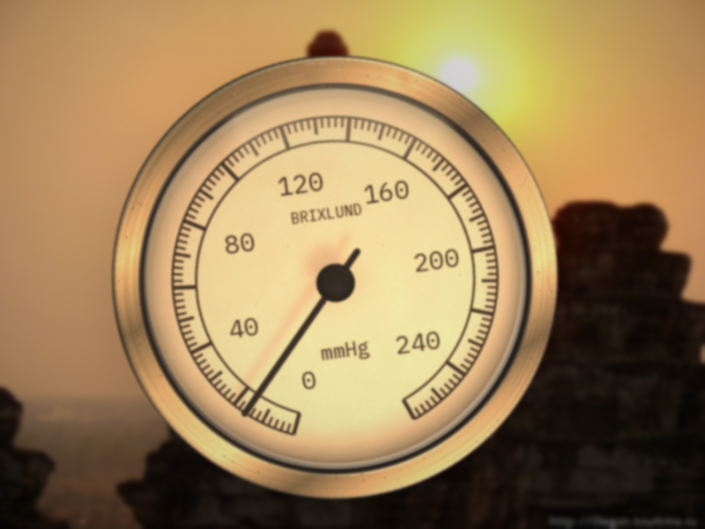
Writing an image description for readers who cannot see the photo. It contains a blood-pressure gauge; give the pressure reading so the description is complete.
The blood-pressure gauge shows 16 mmHg
